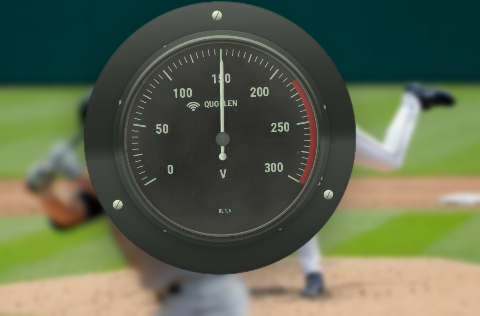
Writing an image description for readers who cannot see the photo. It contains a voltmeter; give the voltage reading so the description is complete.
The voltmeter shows 150 V
